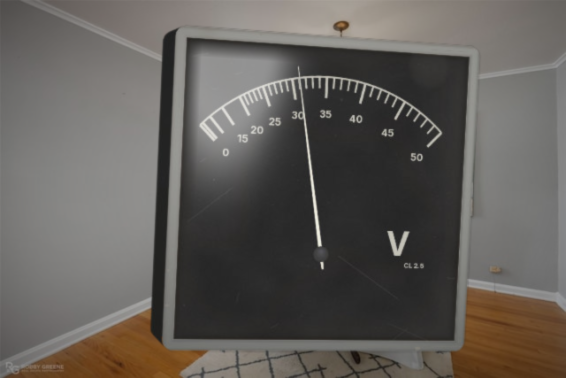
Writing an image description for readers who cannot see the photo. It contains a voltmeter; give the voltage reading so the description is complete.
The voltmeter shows 31 V
